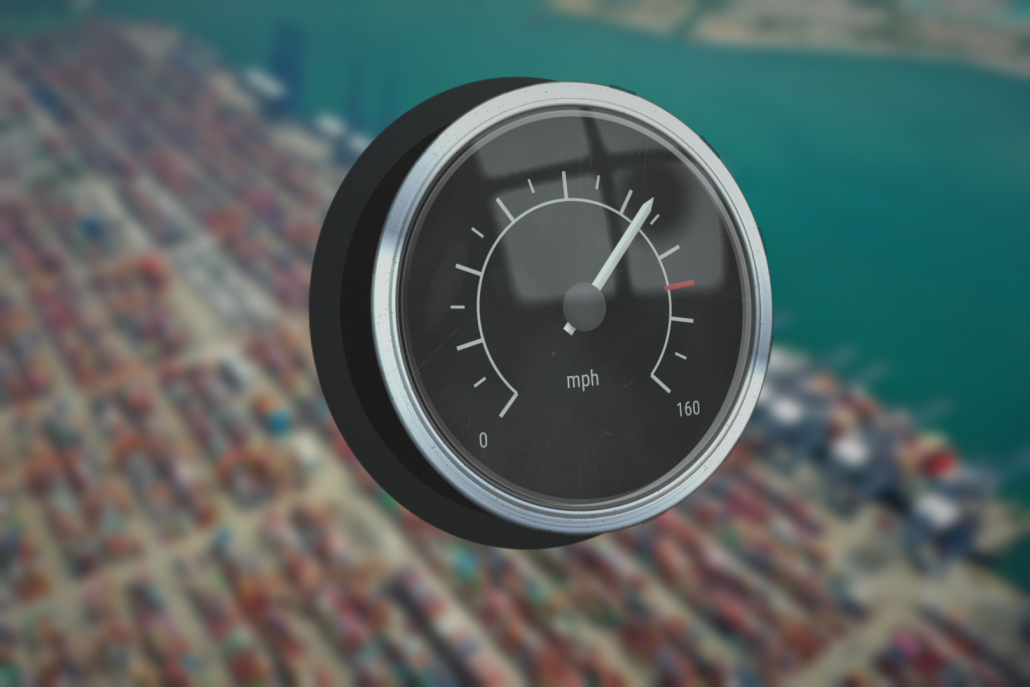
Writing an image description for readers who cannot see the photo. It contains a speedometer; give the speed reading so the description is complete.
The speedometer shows 105 mph
